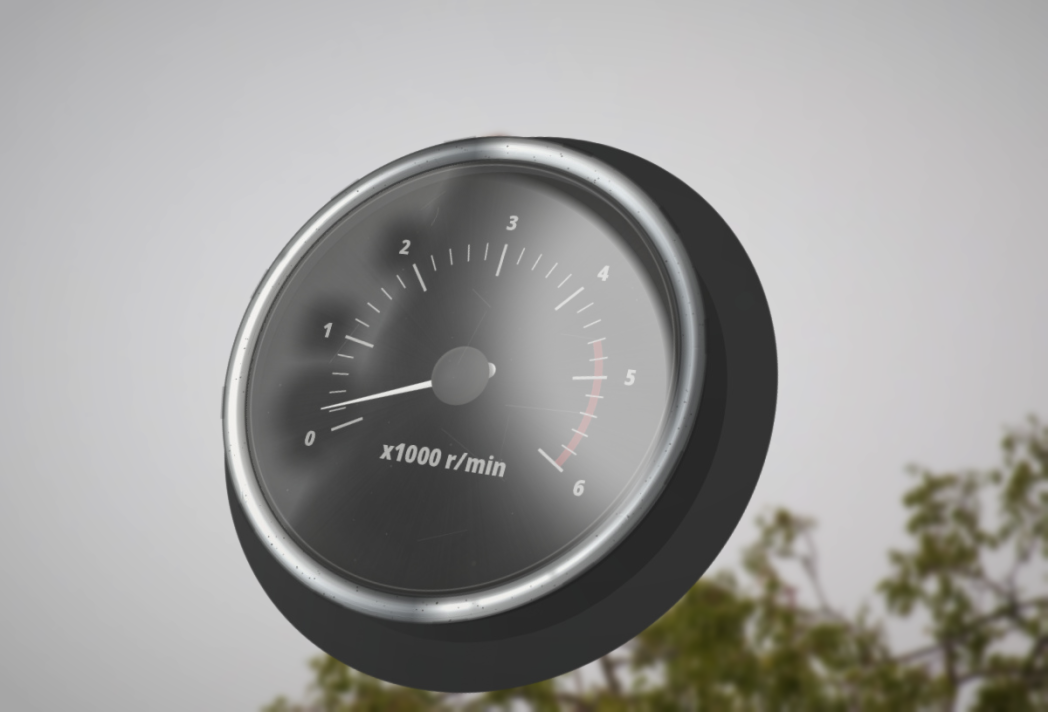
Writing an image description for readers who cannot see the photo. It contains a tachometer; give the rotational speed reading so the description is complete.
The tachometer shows 200 rpm
